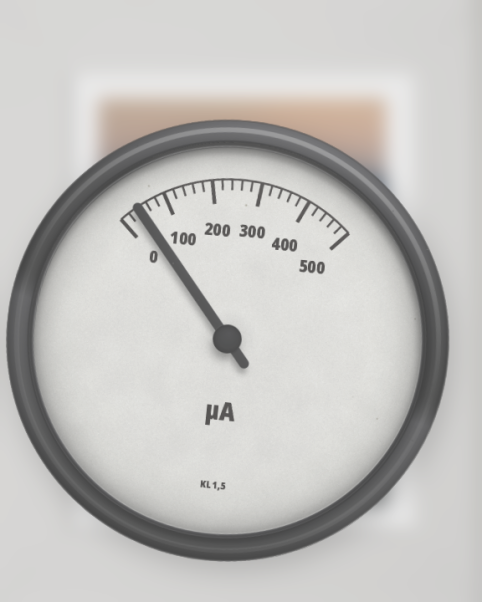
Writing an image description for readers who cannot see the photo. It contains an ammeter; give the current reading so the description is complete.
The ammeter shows 40 µA
